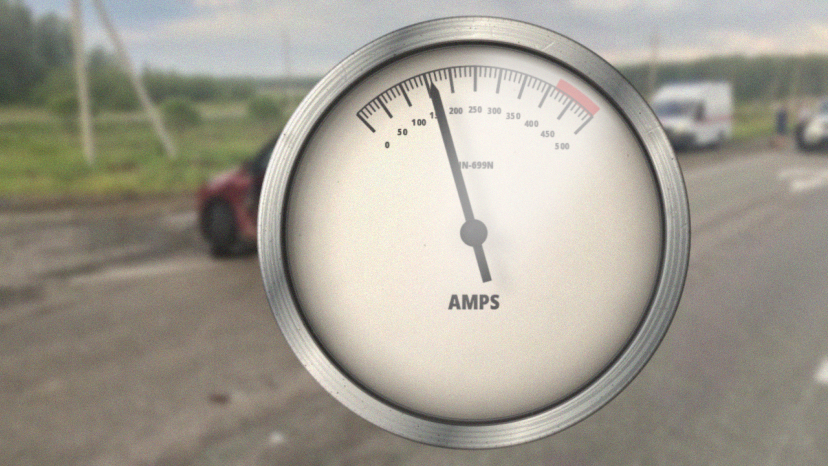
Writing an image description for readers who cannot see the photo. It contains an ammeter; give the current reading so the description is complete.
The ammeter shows 160 A
